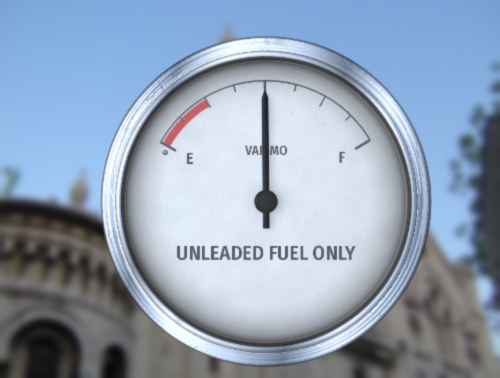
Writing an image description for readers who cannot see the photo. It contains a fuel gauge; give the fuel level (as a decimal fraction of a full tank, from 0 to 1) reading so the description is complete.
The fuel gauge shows 0.5
